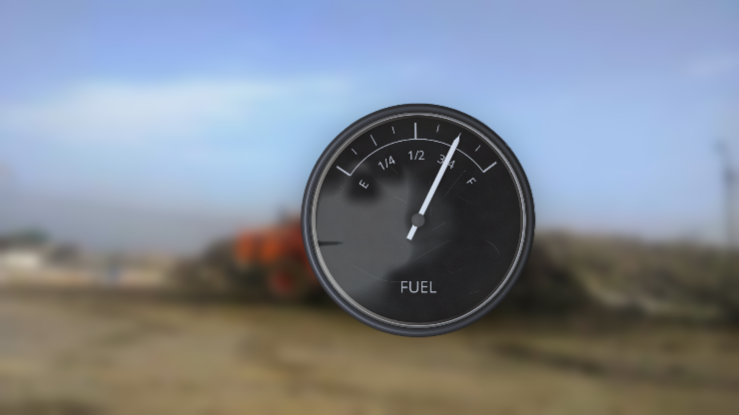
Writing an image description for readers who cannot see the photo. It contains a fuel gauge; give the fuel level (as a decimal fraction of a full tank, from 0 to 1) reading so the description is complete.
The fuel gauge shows 0.75
